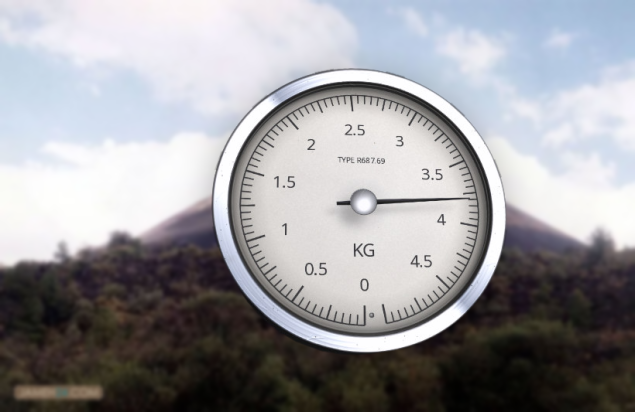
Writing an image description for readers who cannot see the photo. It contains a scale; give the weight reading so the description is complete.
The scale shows 3.8 kg
